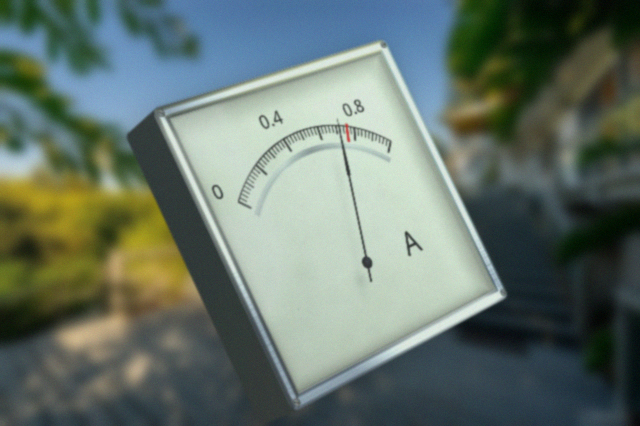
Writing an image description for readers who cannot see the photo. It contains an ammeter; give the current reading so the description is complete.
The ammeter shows 0.7 A
